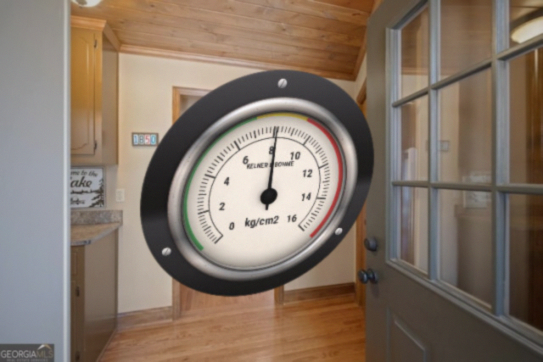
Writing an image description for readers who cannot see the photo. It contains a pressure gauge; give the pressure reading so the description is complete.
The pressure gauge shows 8 kg/cm²
